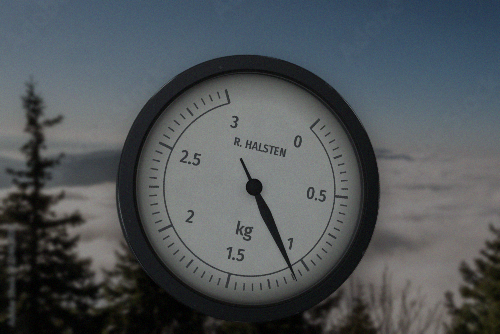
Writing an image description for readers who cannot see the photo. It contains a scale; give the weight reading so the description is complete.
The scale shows 1.1 kg
